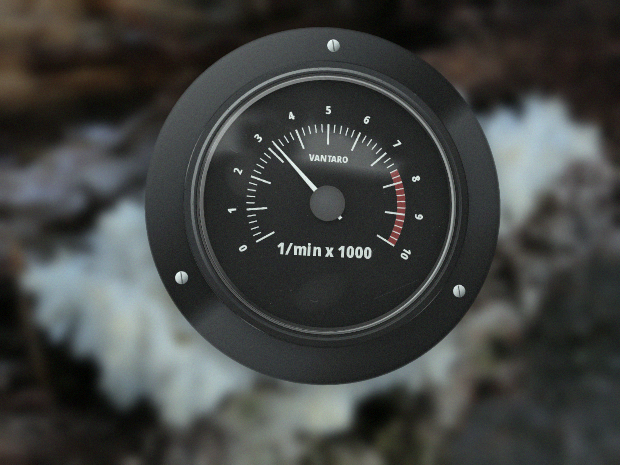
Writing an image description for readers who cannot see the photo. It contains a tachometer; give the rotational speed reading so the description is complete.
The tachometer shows 3200 rpm
